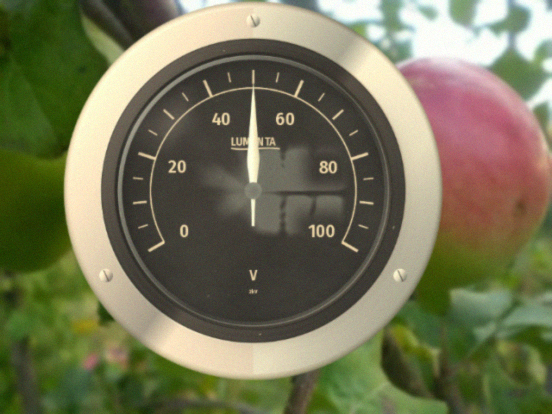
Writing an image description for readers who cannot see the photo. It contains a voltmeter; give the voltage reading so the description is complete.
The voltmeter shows 50 V
